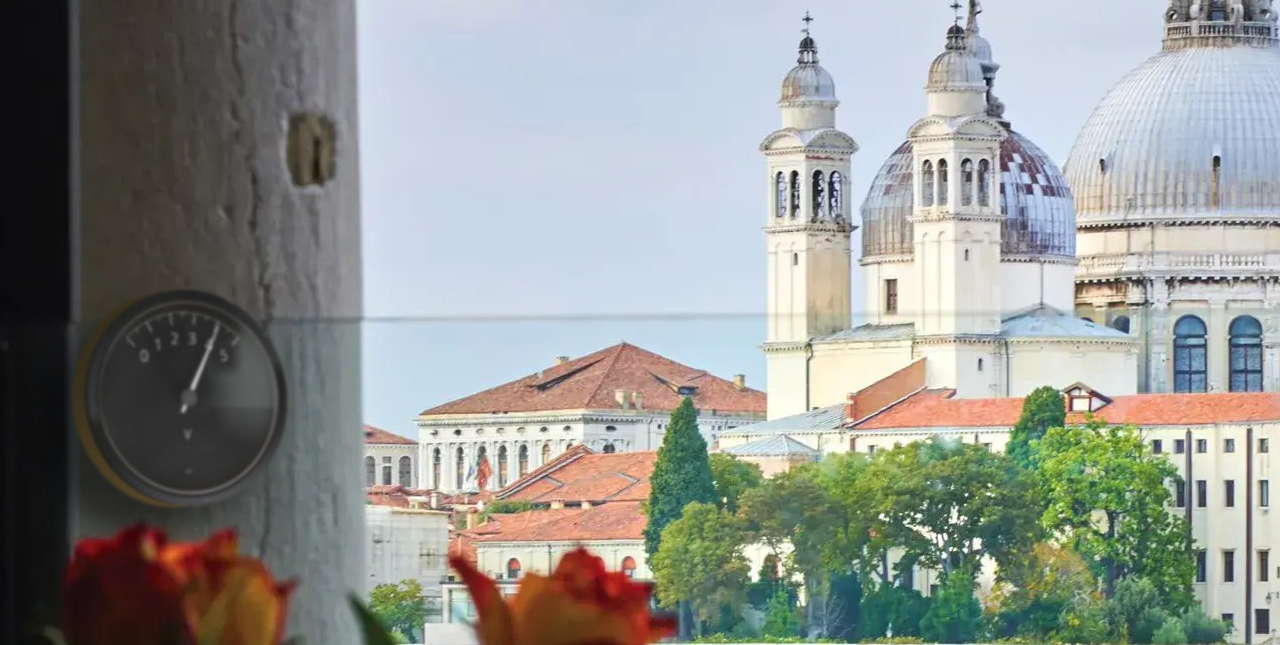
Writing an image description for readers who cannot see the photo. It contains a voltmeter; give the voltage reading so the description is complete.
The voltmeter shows 4 V
